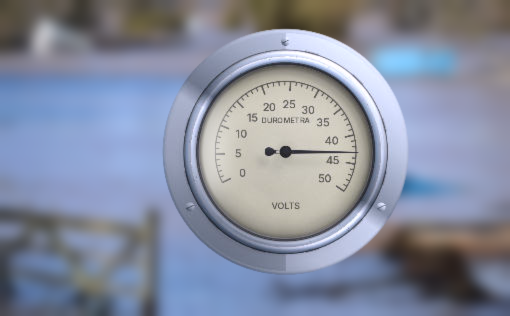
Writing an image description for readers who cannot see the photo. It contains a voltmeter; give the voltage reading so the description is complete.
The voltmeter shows 43 V
